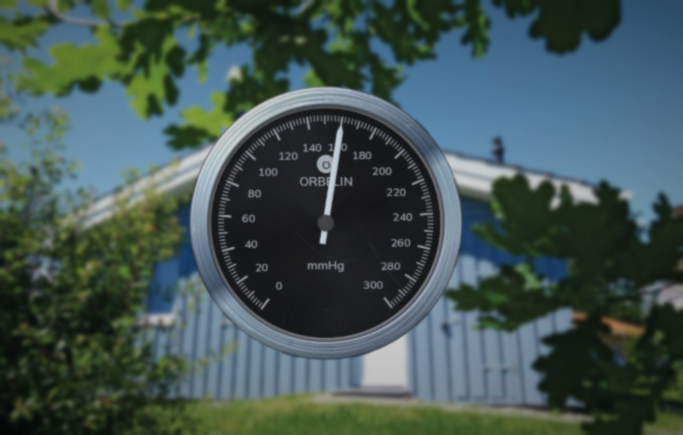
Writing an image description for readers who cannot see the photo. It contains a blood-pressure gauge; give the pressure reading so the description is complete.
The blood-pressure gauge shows 160 mmHg
